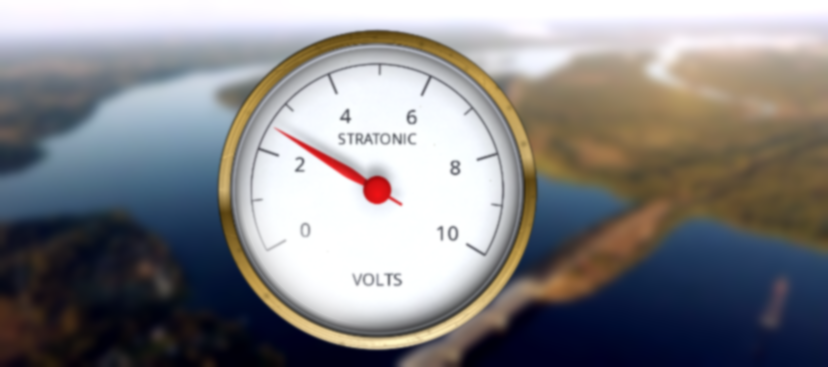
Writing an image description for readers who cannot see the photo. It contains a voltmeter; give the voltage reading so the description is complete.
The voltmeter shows 2.5 V
